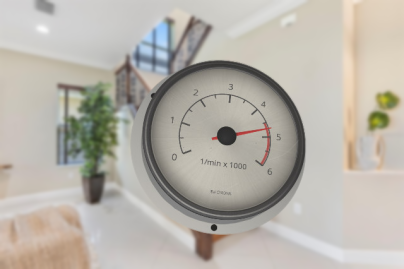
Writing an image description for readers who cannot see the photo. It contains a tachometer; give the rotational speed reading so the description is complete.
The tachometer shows 4750 rpm
